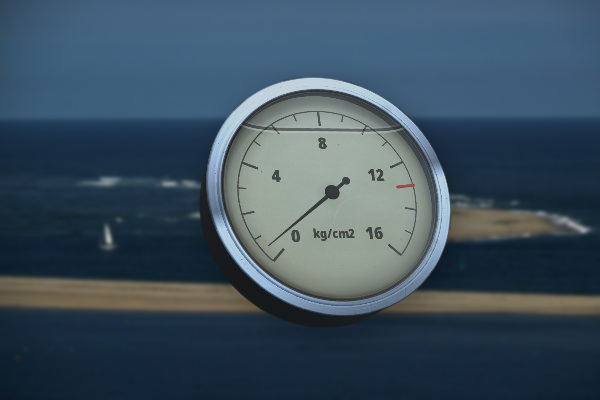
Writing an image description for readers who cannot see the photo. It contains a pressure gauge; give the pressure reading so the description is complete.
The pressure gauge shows 0.5 kg/cm²
